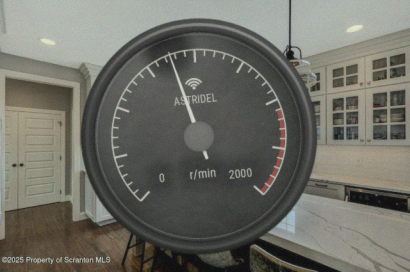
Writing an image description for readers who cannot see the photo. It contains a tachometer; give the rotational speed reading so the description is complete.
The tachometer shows 875 rpm
